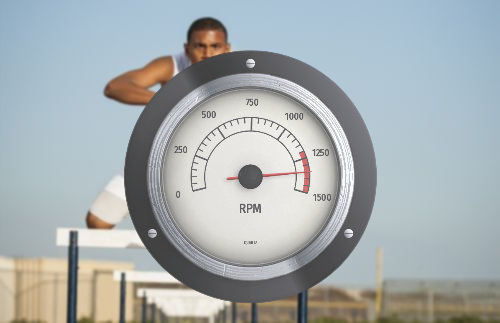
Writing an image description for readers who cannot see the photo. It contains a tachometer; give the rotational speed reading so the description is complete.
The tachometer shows 1350 rpm
